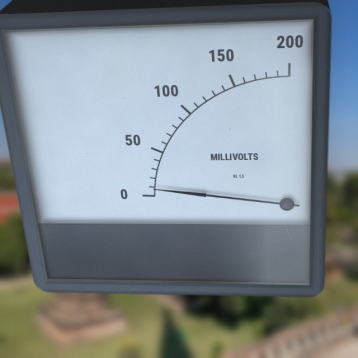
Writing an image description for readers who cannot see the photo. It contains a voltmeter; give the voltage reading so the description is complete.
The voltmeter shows 10 mV
